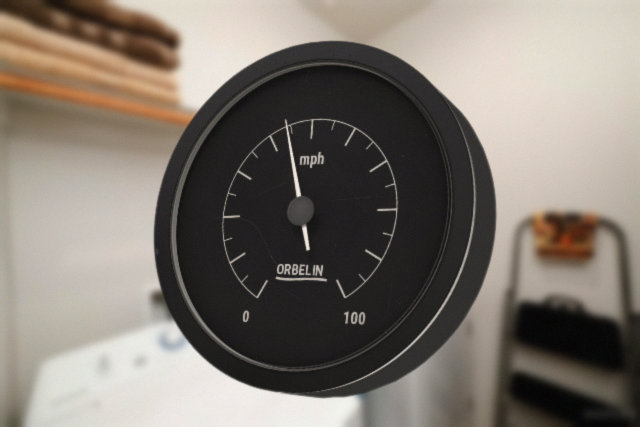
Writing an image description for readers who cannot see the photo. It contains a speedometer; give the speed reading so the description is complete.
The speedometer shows 45 mph
